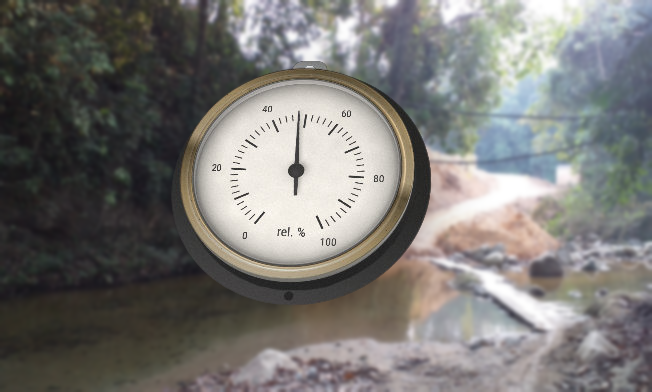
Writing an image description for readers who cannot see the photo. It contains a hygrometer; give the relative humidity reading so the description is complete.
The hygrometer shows 48 %
